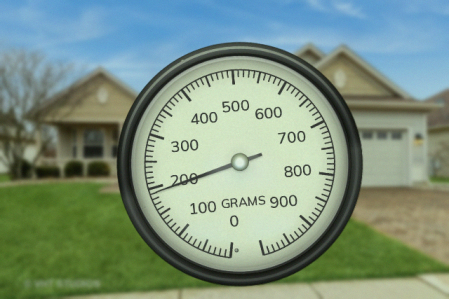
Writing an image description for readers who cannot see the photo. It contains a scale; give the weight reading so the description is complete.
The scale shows 190 g
